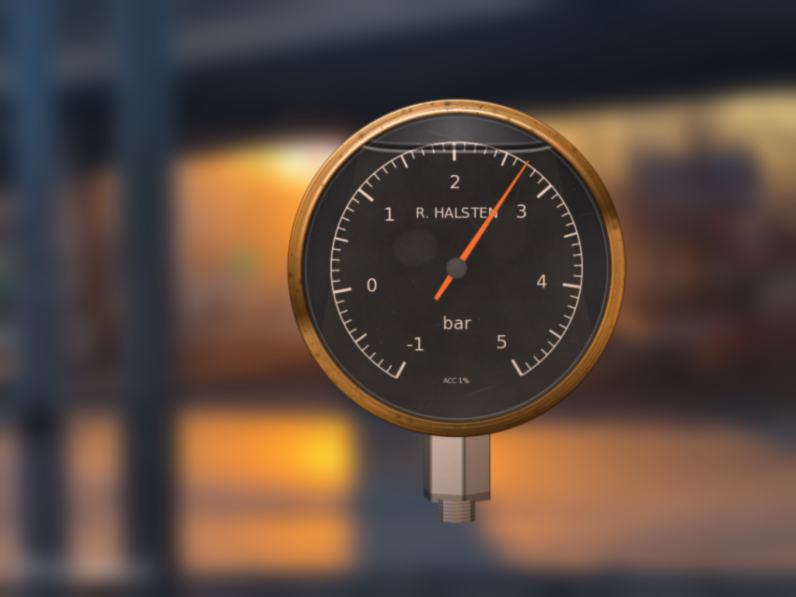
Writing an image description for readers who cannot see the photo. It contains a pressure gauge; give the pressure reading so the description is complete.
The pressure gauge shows 2.7 bar
